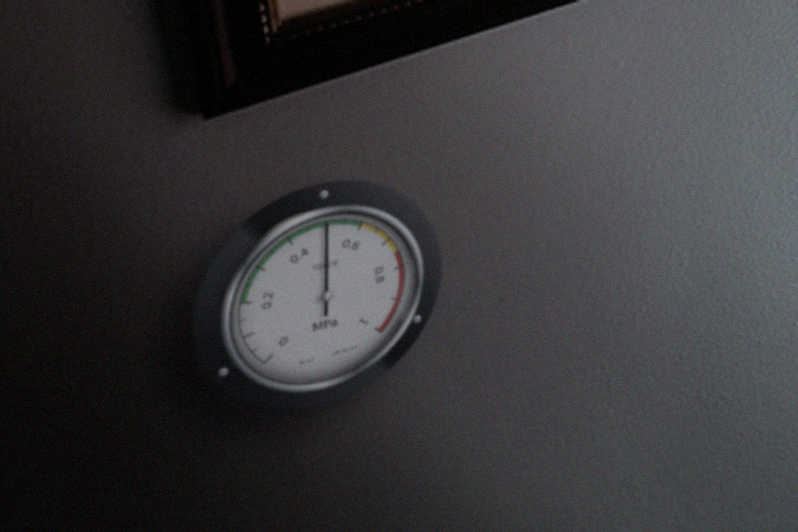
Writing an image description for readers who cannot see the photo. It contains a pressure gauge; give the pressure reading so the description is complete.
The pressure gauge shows 0.5 MPa
